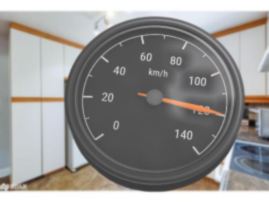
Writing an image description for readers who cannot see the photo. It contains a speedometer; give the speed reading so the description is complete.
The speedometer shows 120 km/h
